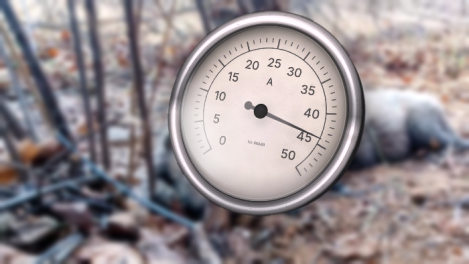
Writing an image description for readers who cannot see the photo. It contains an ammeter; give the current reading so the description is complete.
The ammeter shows 44 A
